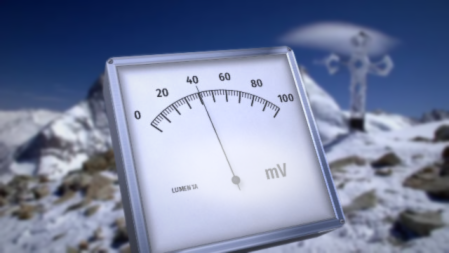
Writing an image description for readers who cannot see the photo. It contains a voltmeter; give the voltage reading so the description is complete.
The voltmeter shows 40 mV
